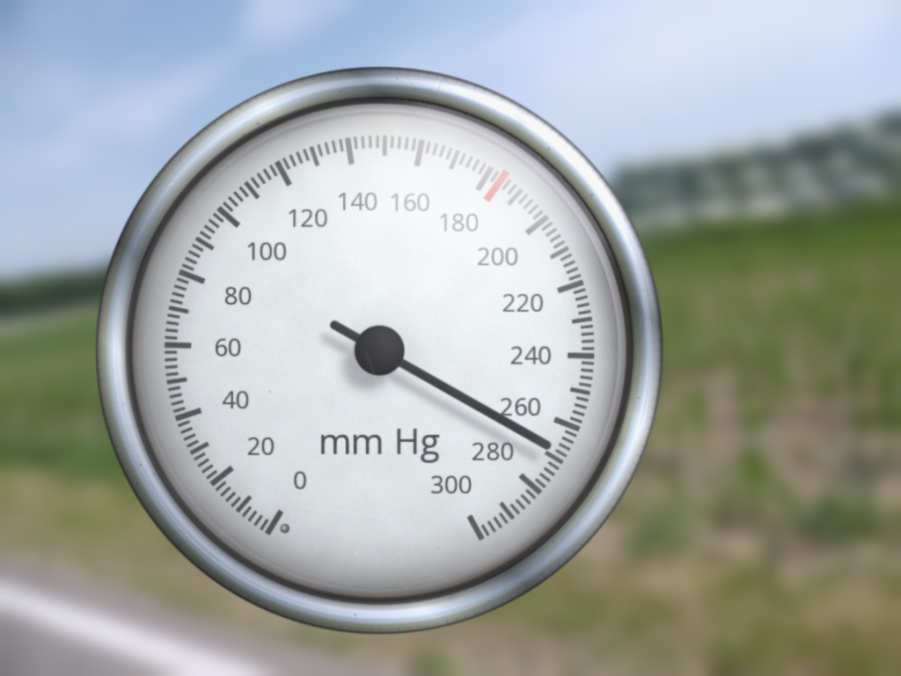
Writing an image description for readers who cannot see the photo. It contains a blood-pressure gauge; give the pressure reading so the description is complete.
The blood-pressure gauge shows 268 mmHg
